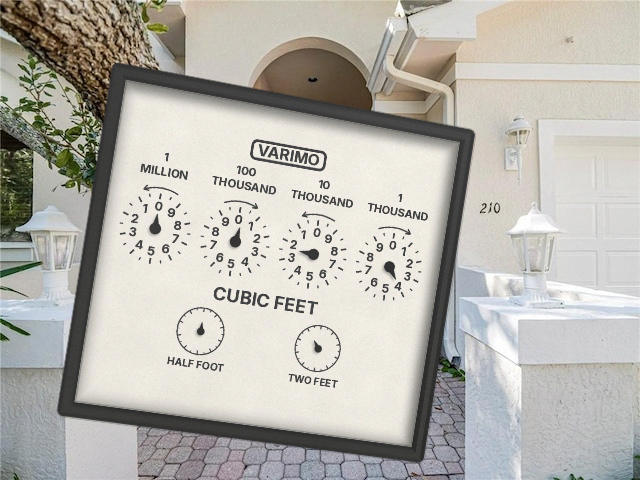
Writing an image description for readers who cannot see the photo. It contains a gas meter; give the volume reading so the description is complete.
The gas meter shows 2400 ft³
